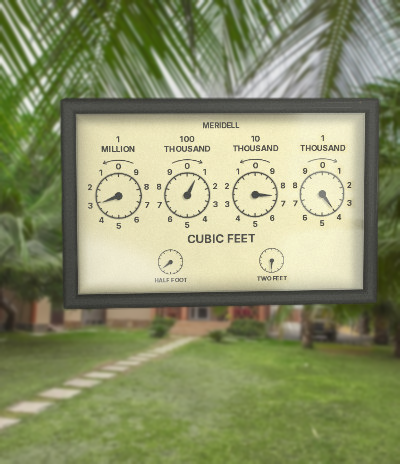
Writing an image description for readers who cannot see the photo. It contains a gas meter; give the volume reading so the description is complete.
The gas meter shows 307400 ft³
